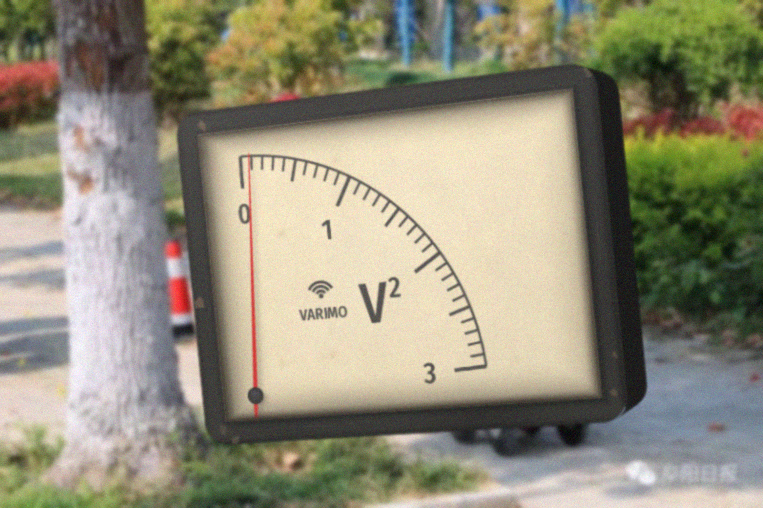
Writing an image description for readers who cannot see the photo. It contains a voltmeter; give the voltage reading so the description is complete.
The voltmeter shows 0.1 V
